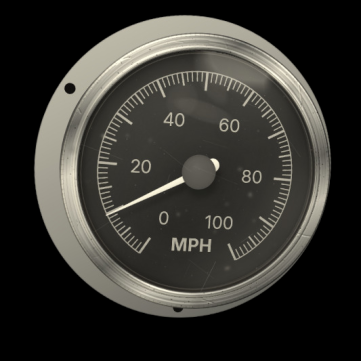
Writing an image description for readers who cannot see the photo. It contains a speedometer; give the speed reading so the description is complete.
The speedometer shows 10 mph
